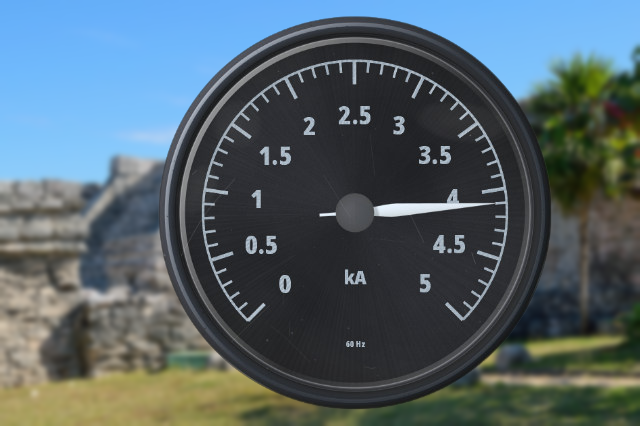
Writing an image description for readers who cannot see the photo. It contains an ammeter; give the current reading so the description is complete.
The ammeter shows 4.1 kA
